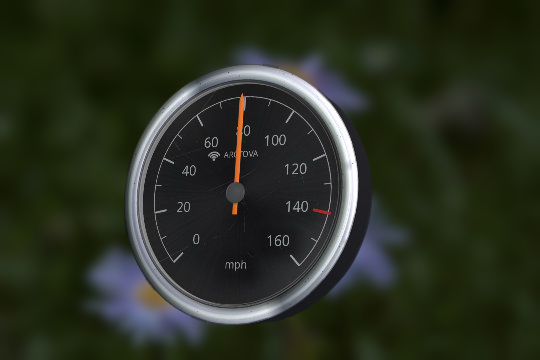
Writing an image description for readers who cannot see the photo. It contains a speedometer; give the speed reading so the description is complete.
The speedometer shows 80 mph
